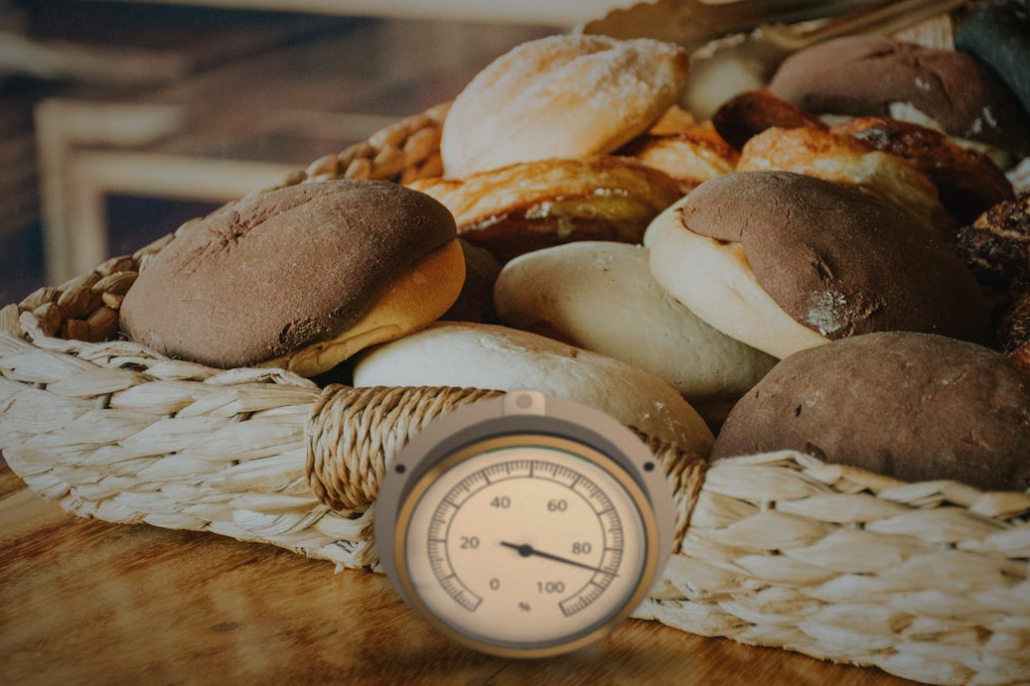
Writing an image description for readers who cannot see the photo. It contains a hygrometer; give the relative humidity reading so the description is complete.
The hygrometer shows 85 %
